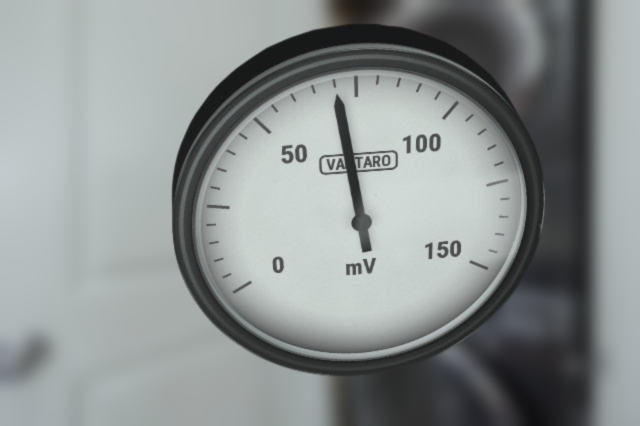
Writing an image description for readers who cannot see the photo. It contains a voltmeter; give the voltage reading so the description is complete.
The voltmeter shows 70 mV
